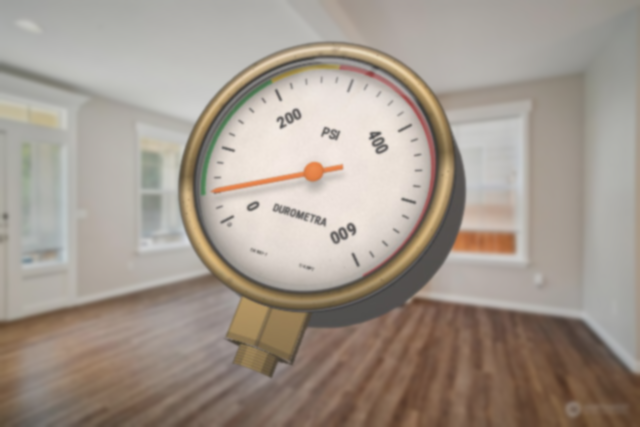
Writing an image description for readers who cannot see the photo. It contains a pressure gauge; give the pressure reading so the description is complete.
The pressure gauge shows 40 psi
